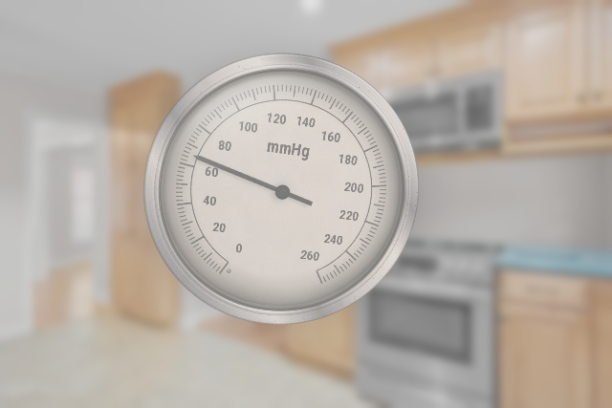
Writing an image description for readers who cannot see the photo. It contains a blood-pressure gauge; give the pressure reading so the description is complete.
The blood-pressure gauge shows 66 mmHg
